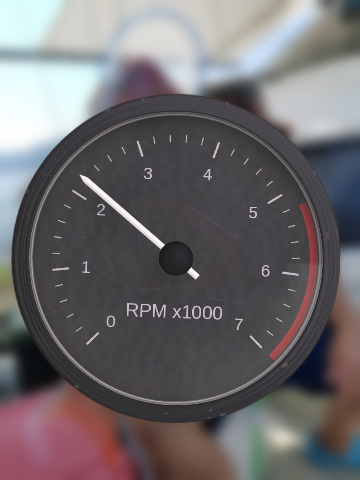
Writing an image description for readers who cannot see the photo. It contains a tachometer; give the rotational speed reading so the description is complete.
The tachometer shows 2200 rpm
